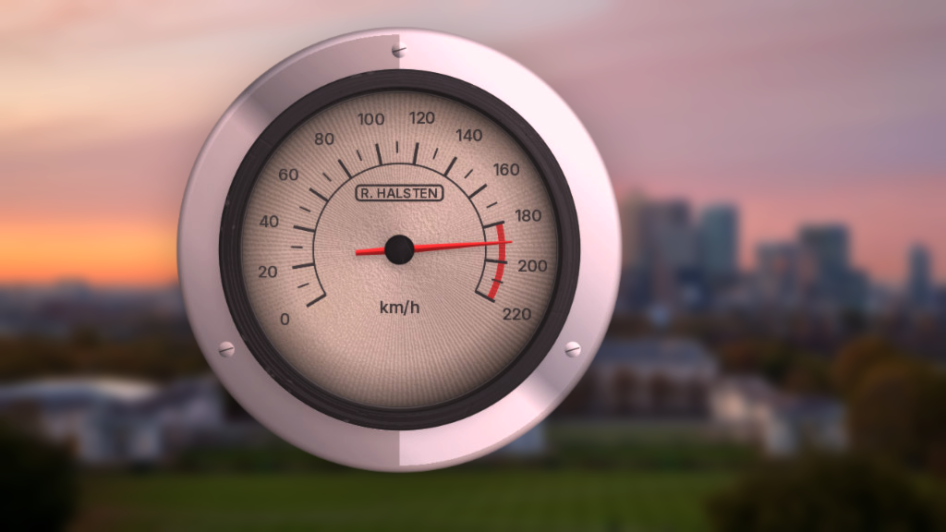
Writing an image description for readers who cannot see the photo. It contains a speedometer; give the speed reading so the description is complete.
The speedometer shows 190 km/h
